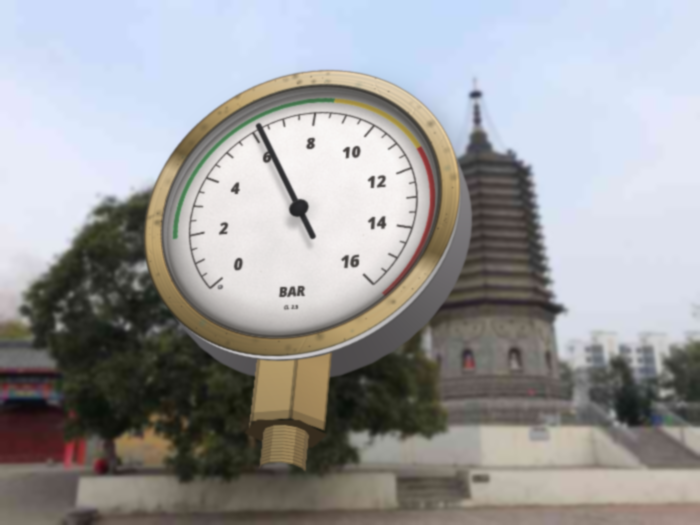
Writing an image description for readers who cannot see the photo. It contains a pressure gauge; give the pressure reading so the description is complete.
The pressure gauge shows 6.25 bar
